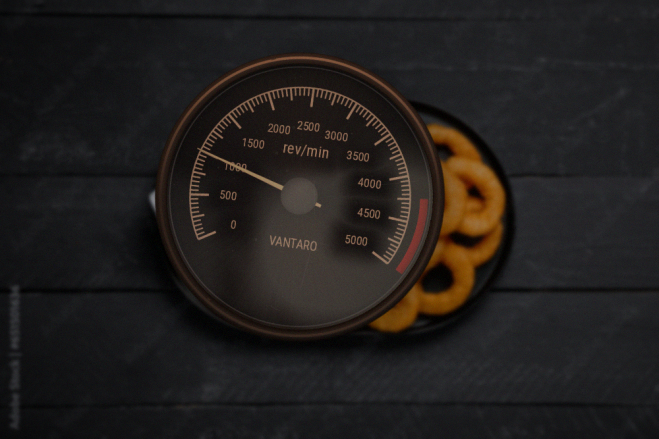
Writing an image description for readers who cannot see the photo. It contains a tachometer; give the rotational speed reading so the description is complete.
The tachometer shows 1000 rpm
